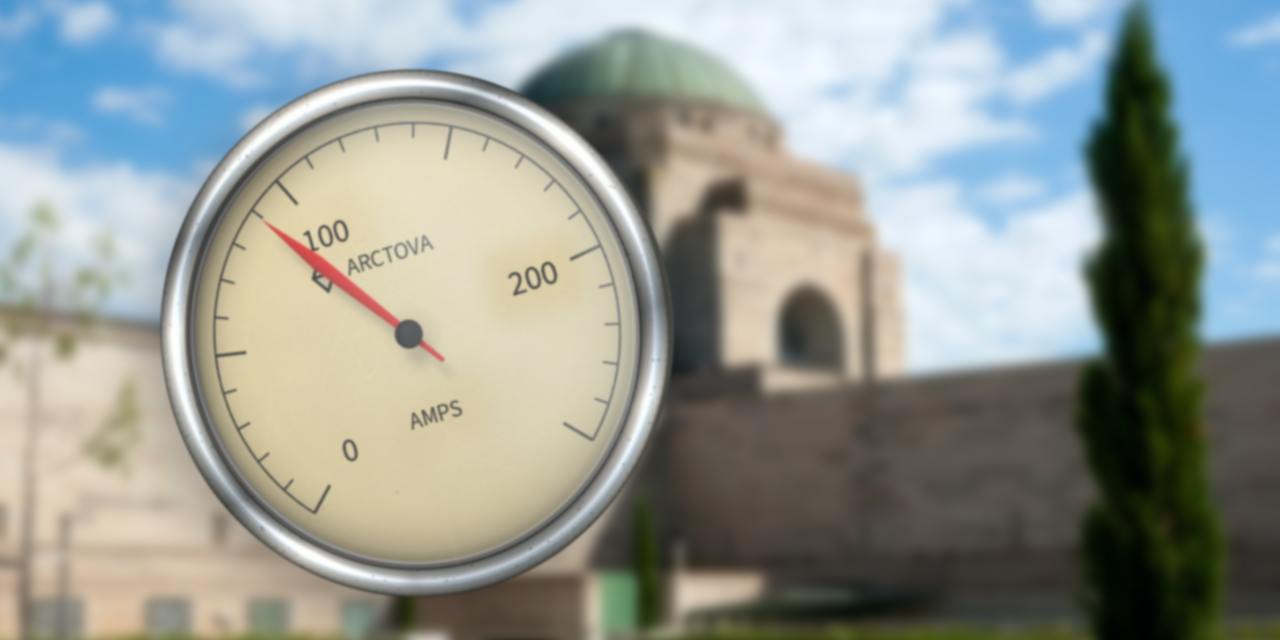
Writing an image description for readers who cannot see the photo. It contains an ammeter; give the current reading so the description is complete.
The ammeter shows 90 A
